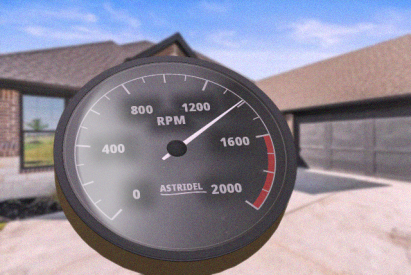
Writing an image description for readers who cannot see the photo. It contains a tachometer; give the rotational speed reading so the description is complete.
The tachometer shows 1400 rpm
